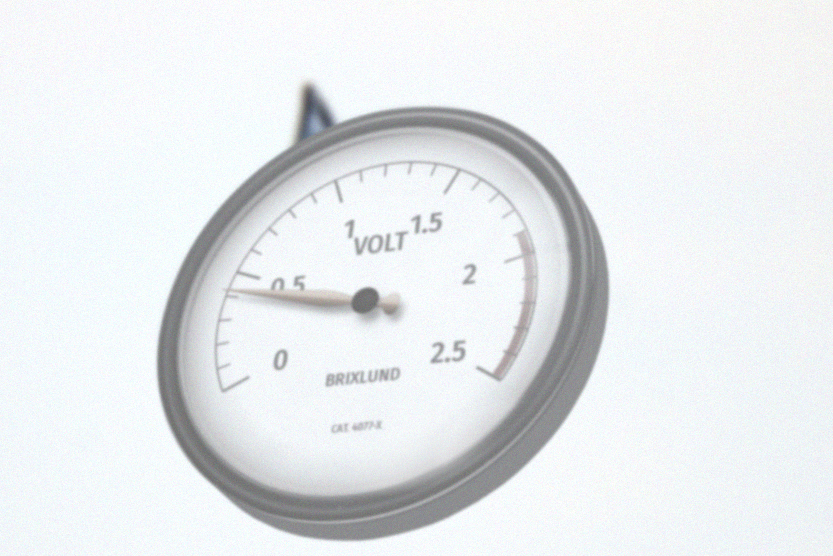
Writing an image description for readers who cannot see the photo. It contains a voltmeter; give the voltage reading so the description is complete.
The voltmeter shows 0.4 V
